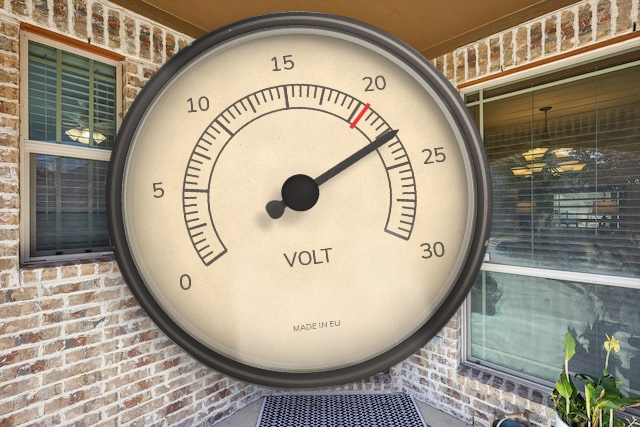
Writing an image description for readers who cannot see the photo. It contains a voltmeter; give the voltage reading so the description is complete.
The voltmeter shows 23 V
